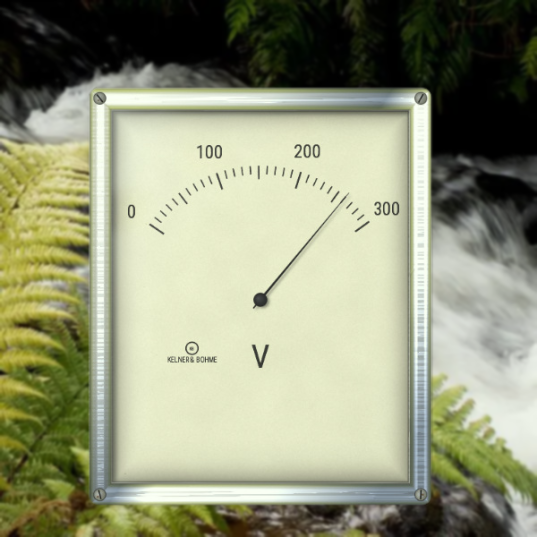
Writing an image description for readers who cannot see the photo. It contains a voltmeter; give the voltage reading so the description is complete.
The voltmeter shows 260 V
